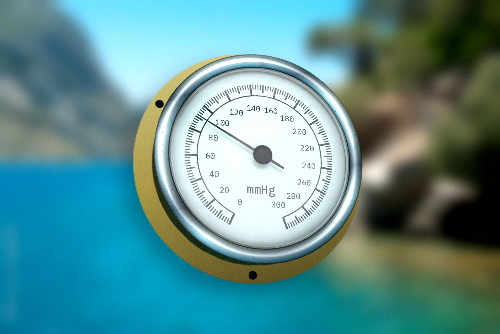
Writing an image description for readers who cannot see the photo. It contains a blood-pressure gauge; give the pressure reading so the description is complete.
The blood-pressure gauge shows 90 mmHg
